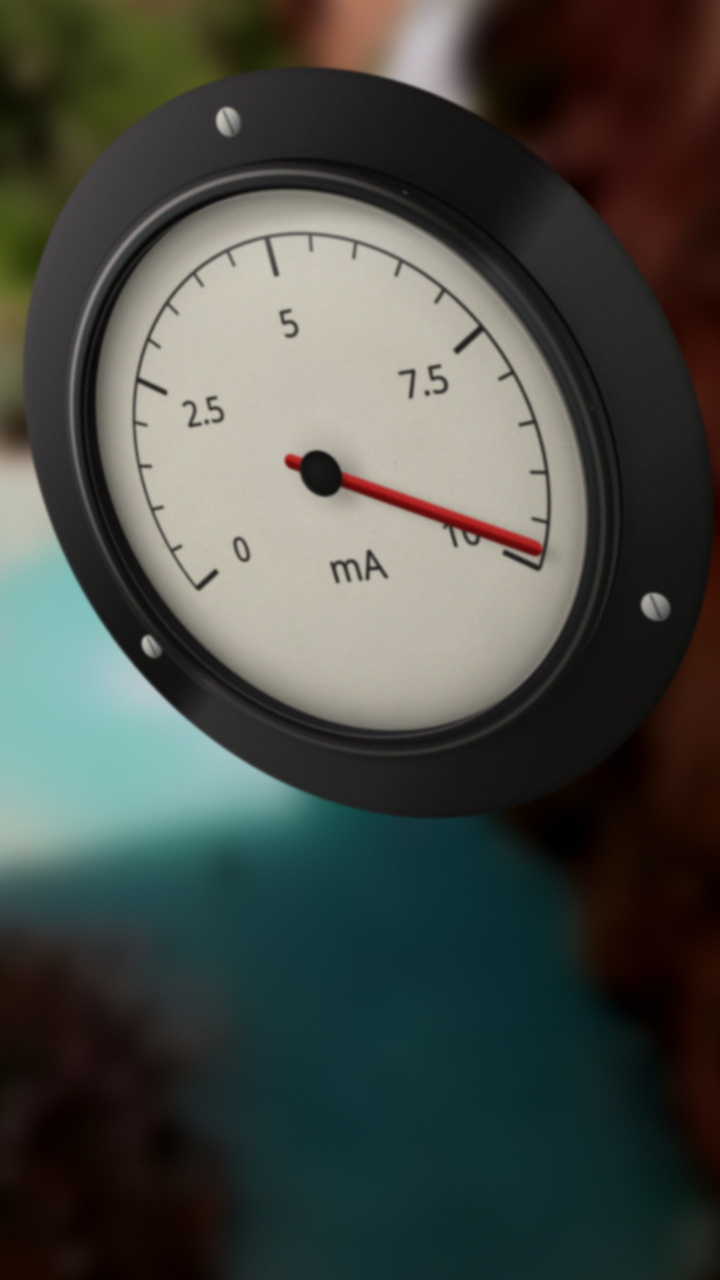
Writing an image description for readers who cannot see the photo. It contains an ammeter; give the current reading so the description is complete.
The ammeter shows 9.75 mA
